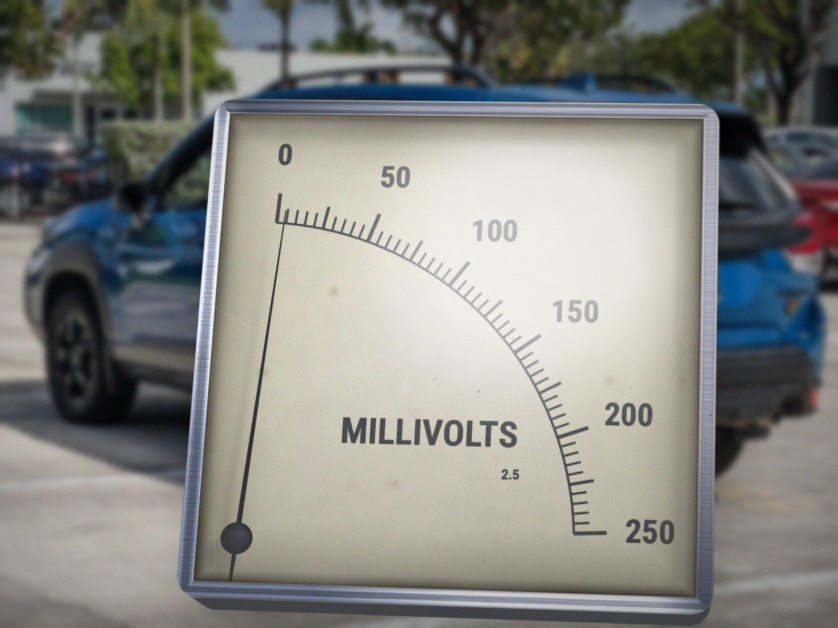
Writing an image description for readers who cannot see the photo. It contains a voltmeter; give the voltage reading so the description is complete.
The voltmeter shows 5 mV
